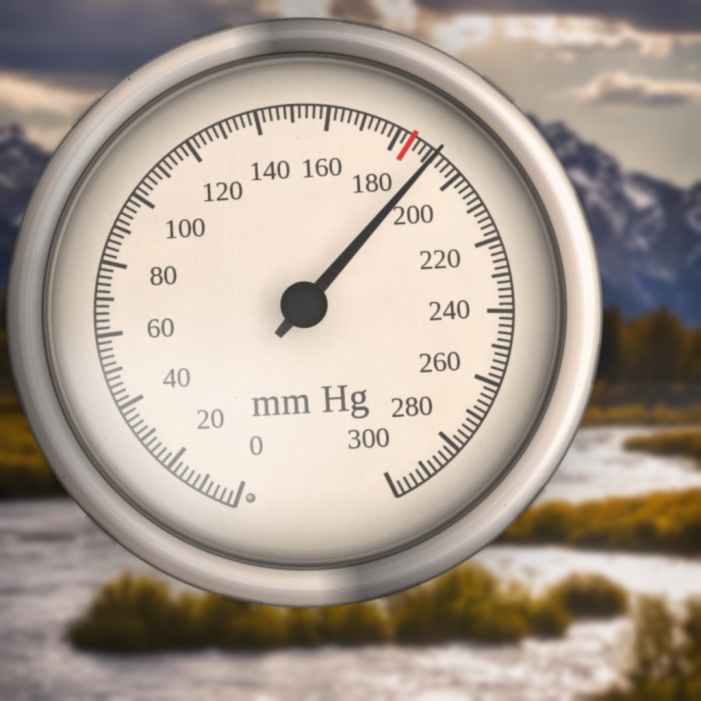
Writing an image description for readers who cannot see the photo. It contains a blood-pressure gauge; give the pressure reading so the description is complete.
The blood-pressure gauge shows 192 mmHg
